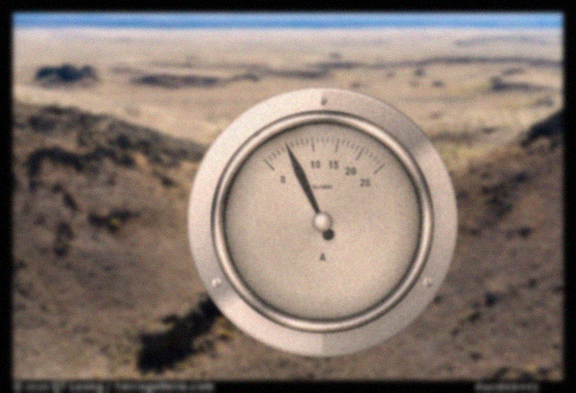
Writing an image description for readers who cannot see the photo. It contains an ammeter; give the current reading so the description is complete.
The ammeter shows 5 A
